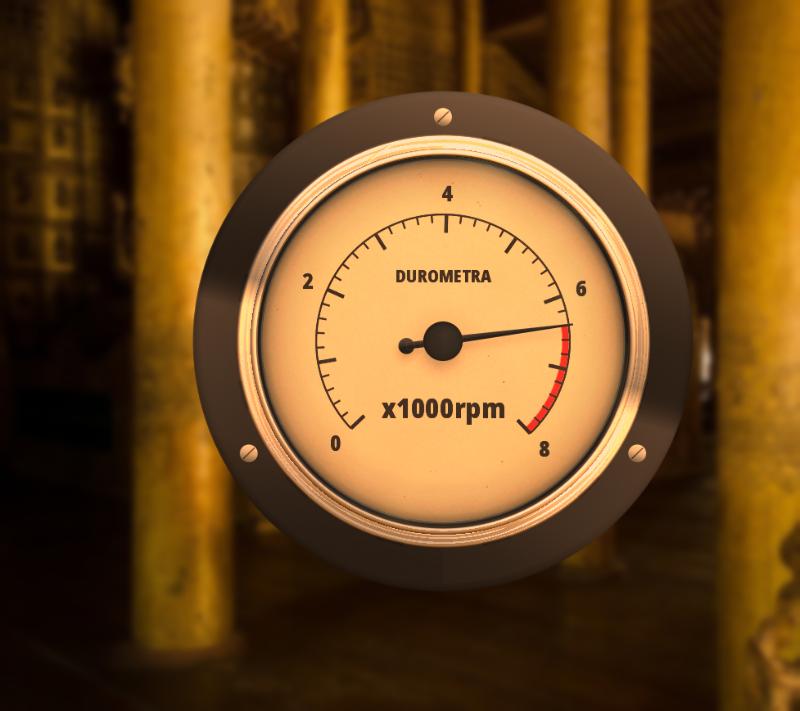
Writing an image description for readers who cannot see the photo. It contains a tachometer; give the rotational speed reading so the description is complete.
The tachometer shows 6400 rpm
